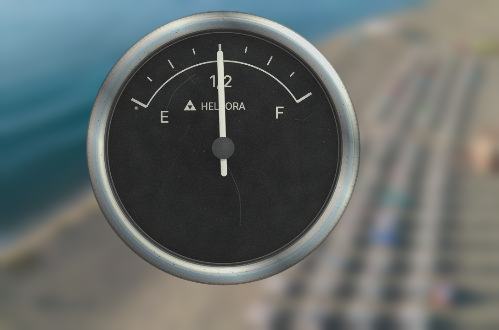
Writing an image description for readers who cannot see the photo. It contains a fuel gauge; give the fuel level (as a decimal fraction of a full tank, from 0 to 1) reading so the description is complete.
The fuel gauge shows 0.5
